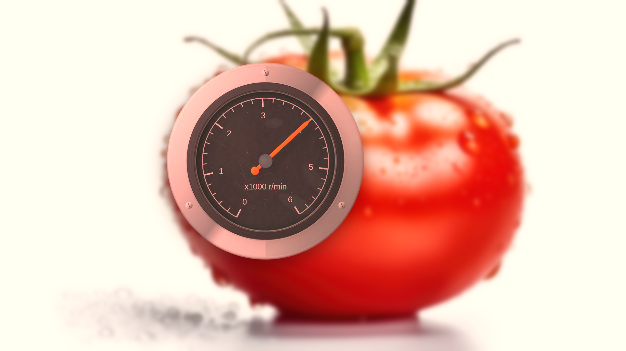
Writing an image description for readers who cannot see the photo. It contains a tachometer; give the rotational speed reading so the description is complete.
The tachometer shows 4000 rpm
